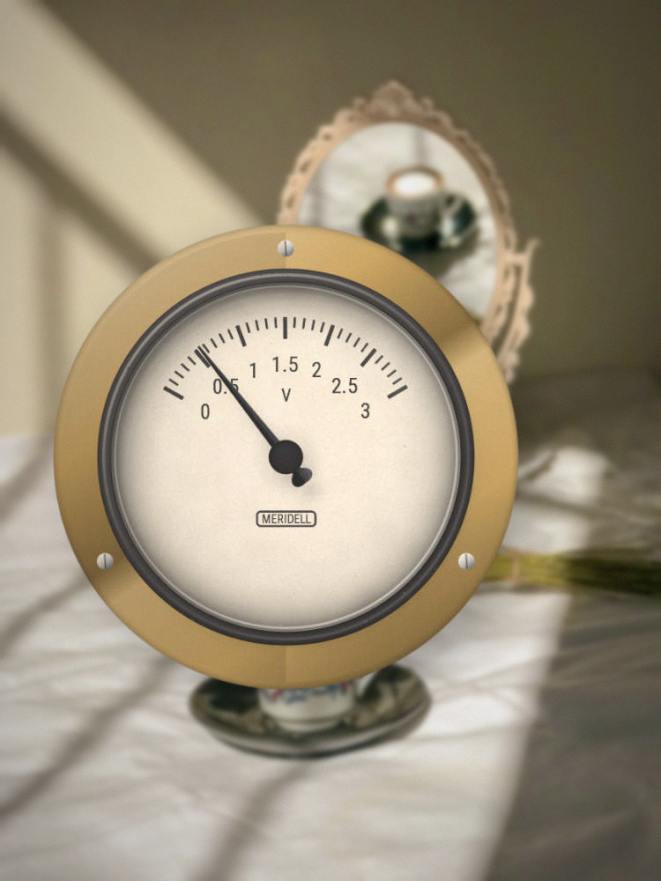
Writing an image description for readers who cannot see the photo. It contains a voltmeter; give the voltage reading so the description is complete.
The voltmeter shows 0.55 V
